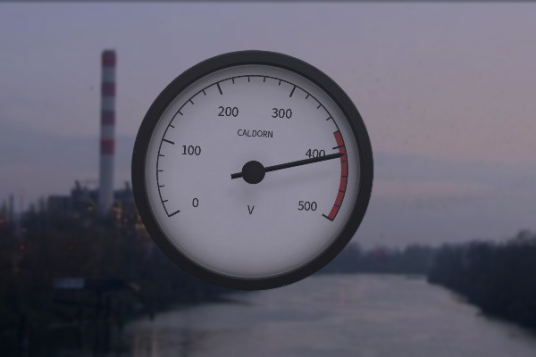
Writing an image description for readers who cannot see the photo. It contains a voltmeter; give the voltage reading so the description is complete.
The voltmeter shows 410 V
